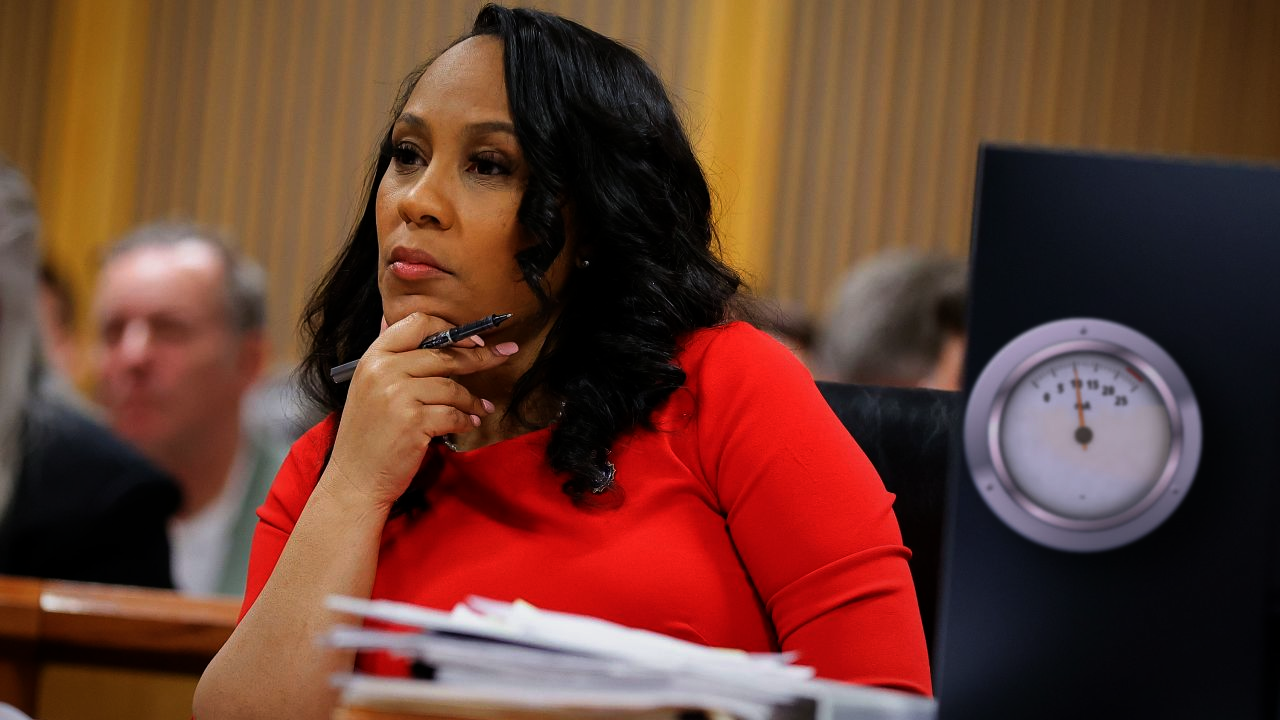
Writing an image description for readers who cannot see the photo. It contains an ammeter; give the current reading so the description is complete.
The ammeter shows 10 mA
